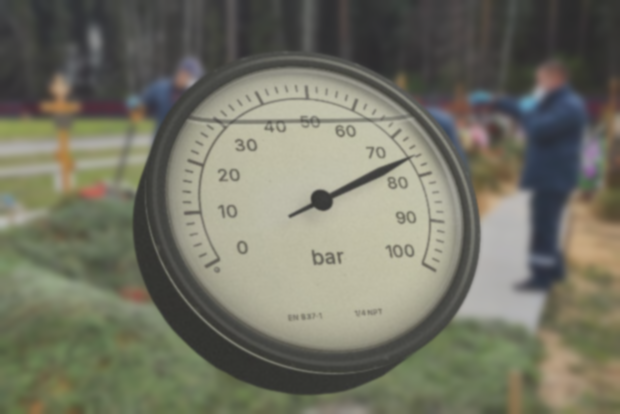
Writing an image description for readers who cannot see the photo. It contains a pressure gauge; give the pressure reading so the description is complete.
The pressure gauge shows 76 bar
